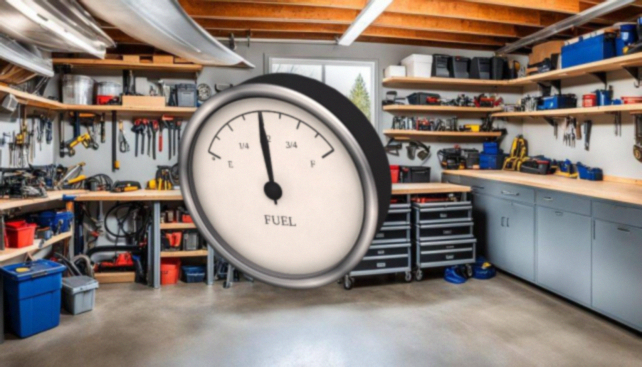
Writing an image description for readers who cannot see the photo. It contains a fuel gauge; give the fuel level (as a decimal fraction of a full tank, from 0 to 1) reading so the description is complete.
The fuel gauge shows 0.5
